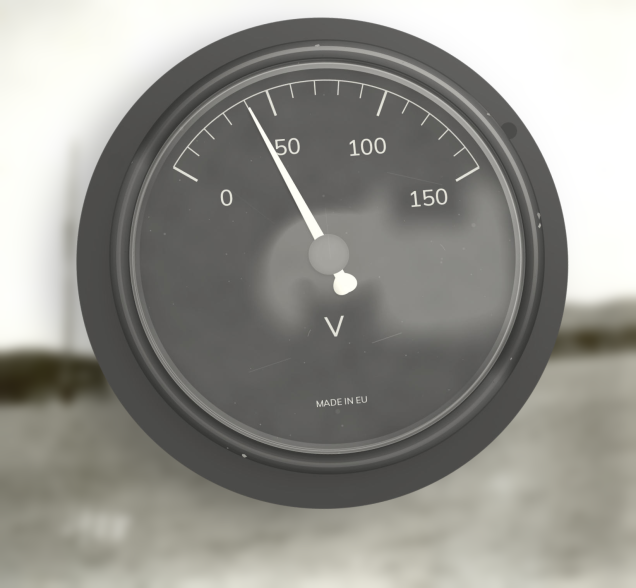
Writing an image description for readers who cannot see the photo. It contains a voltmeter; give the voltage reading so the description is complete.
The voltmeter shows 40 V
